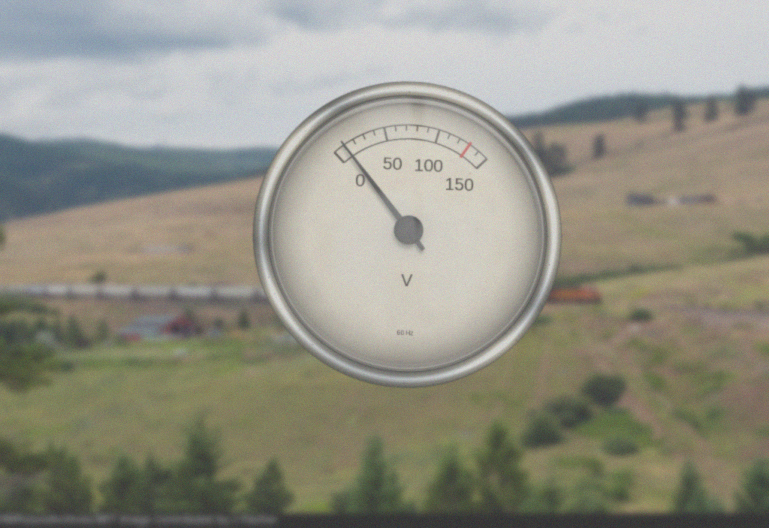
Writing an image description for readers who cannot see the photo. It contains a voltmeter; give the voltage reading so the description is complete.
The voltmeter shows 10 V
